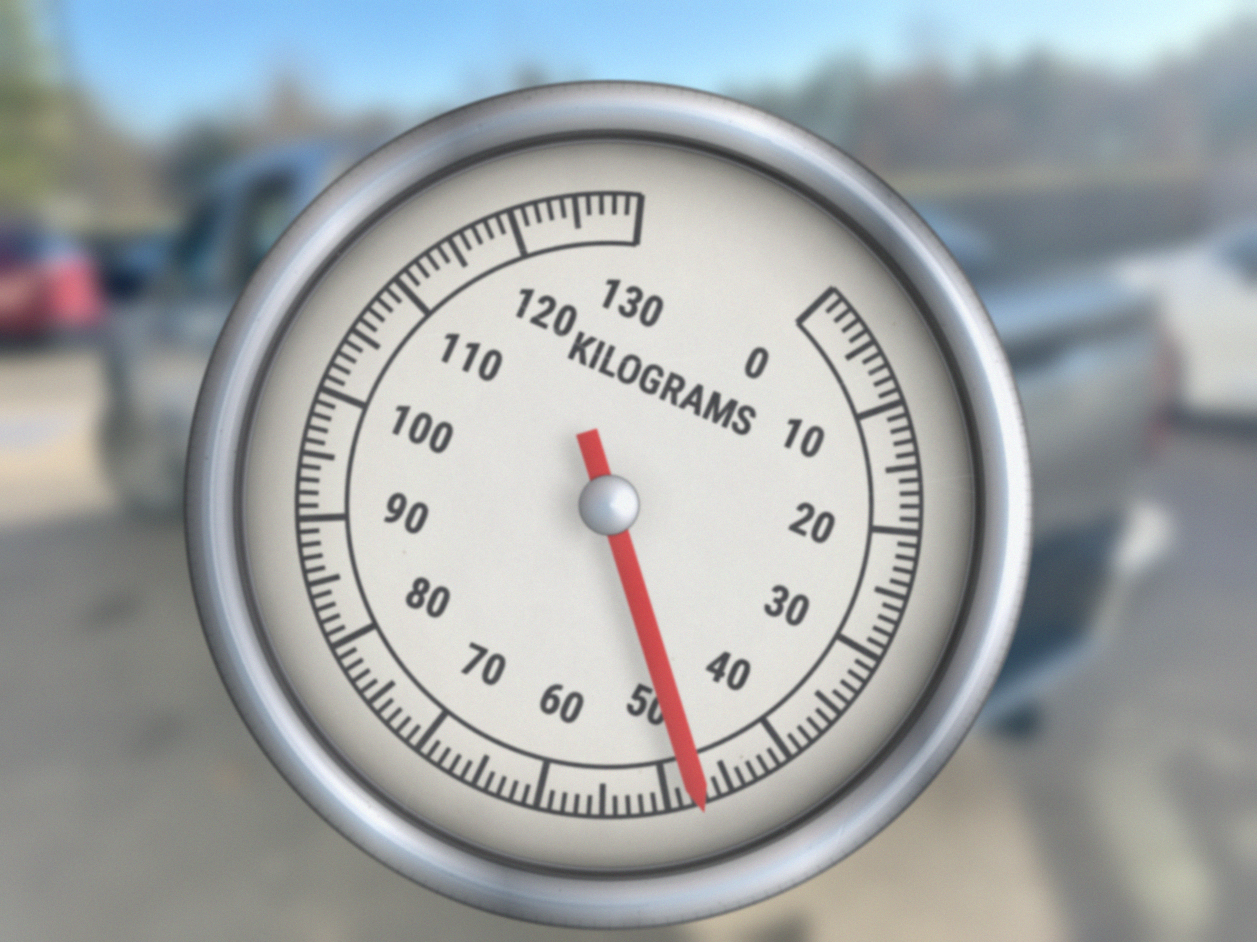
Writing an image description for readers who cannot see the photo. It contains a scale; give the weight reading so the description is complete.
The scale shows 47.5 kg
